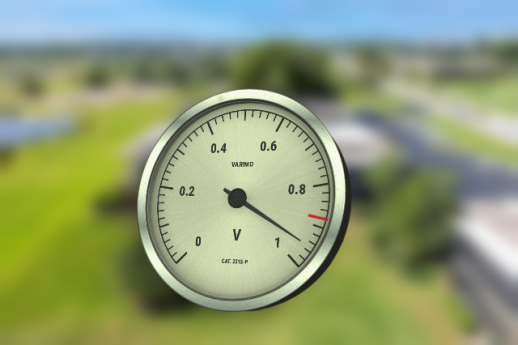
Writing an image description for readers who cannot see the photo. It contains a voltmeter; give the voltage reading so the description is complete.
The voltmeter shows 0.95 V
